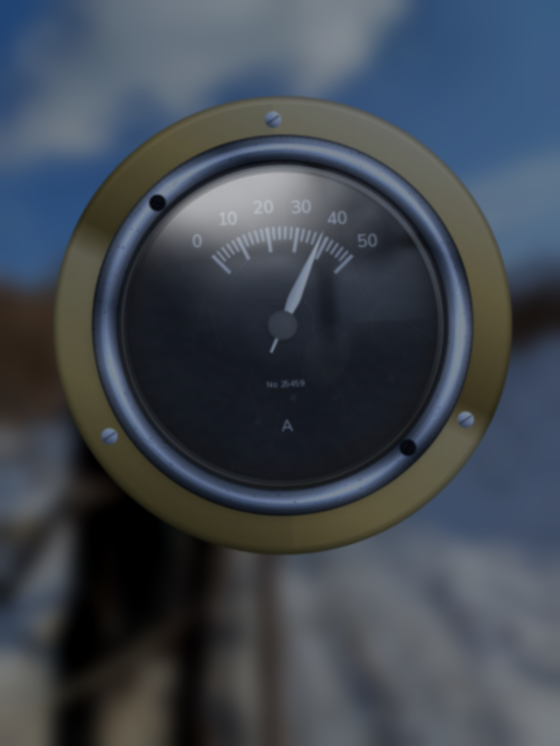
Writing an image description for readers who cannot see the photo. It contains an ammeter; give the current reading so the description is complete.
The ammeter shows 38 A
